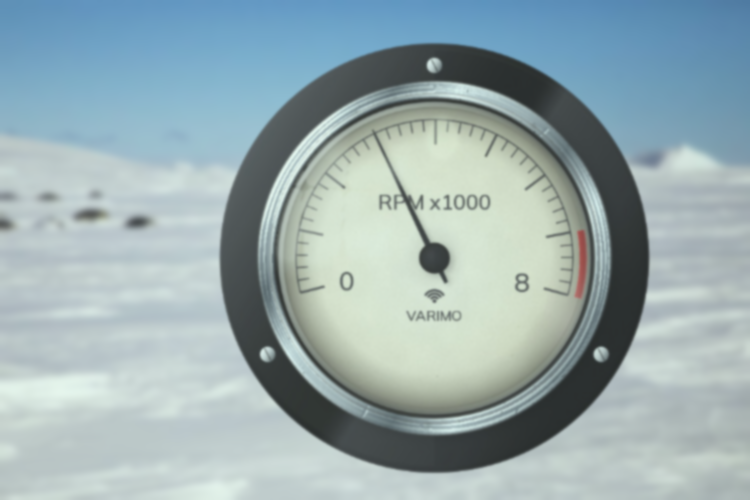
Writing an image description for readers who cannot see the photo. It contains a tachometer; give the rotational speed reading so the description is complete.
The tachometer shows 3000 rpm
